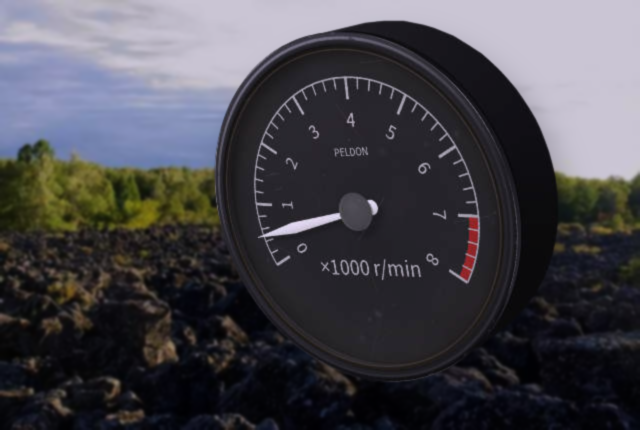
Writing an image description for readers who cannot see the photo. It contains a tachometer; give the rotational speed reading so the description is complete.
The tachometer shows 500 rpm
